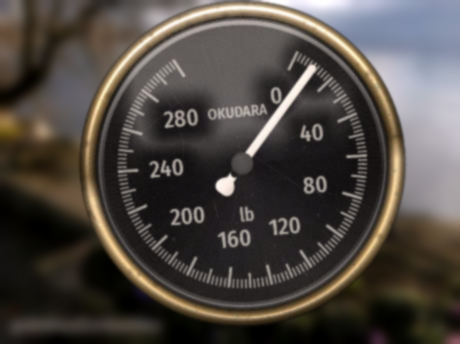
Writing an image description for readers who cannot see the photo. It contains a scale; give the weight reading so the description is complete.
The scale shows 10 lb
